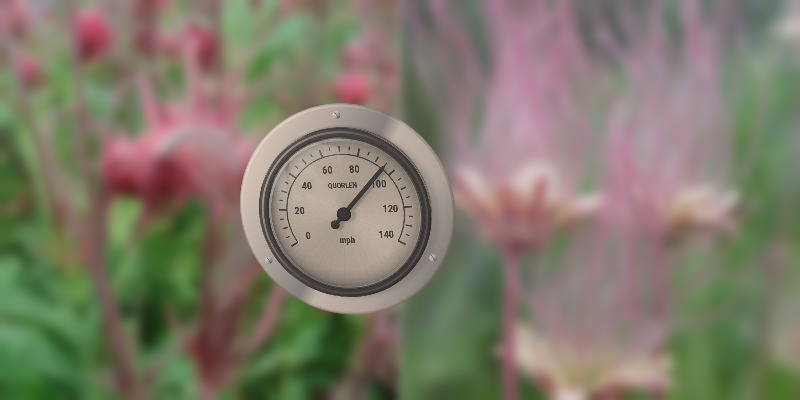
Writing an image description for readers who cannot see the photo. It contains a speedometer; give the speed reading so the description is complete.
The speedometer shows 95 mph
